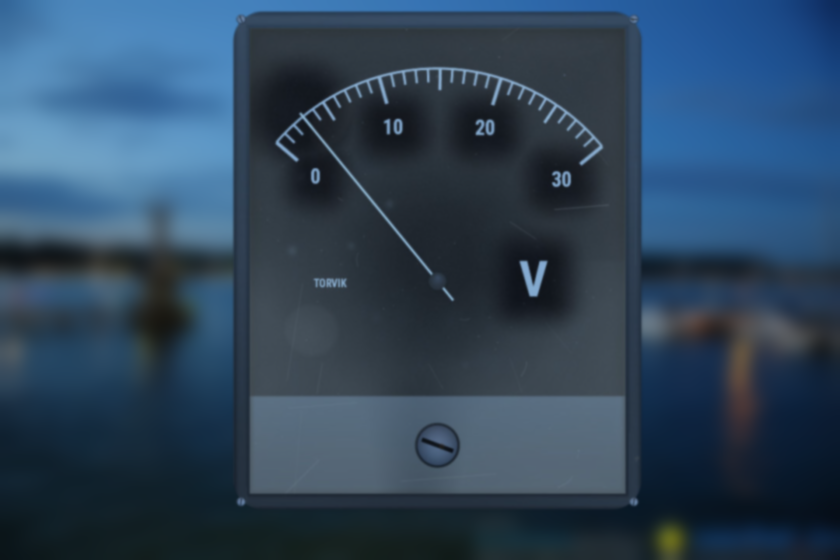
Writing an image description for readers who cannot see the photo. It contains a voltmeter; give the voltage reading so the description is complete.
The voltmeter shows 3 V
